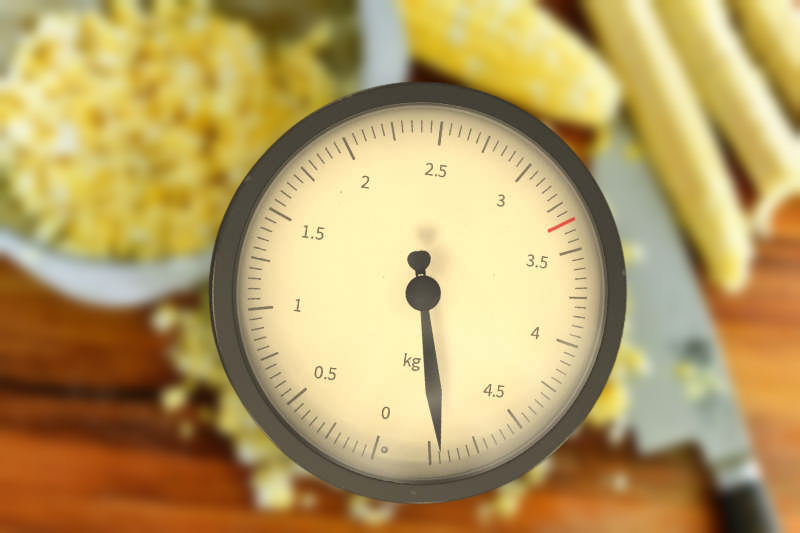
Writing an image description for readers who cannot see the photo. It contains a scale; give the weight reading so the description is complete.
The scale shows 4.95 kg
